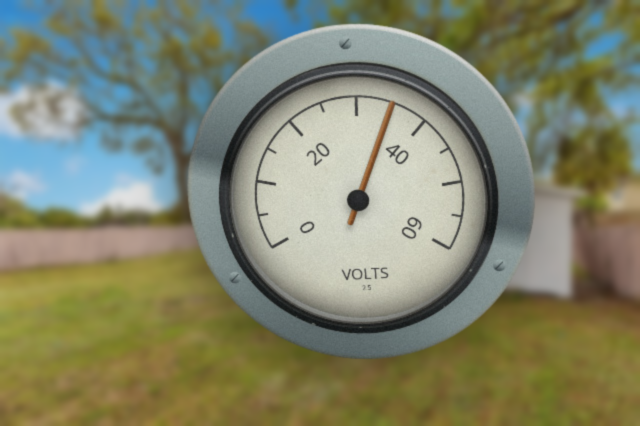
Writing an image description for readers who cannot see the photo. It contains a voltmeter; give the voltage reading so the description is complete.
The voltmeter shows 35 V
